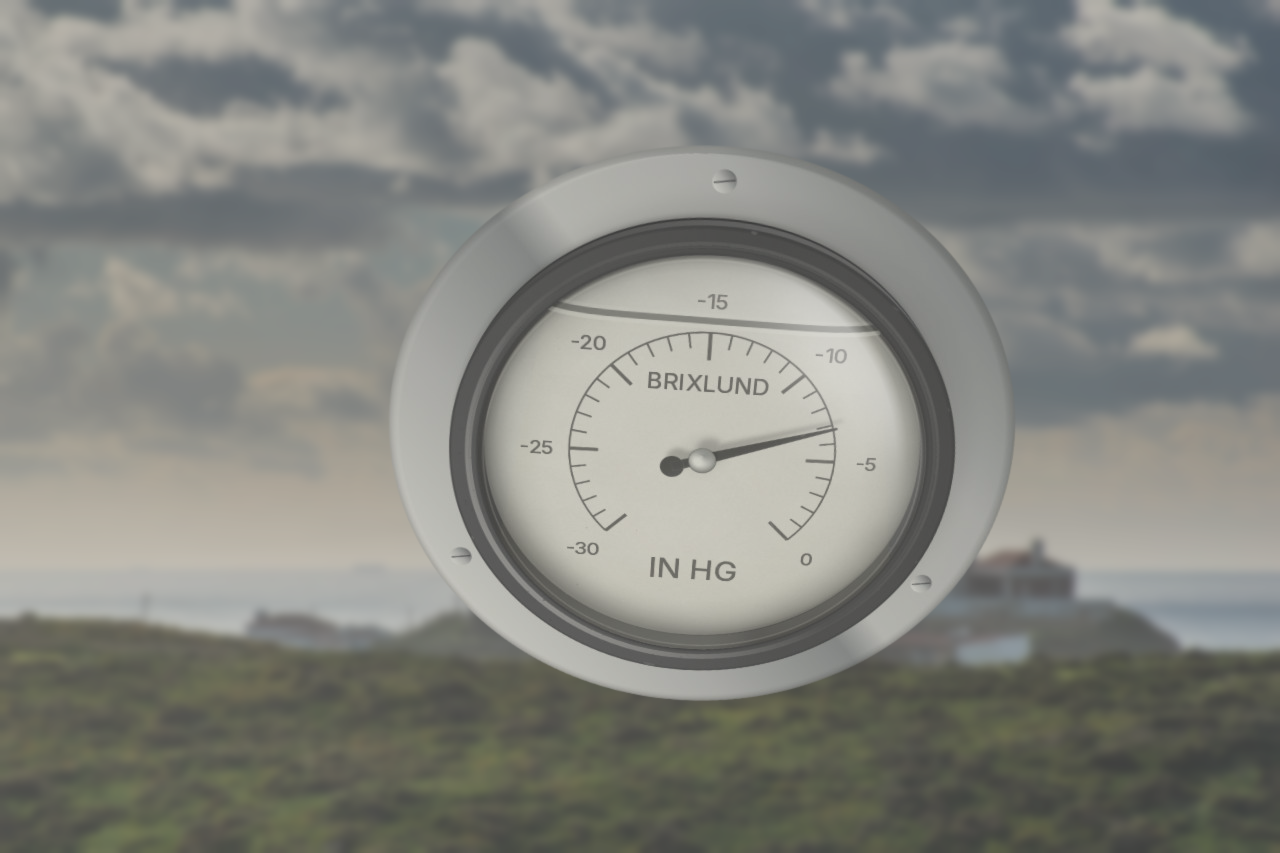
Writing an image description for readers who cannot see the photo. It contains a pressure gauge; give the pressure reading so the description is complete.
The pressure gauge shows -7 inHg
